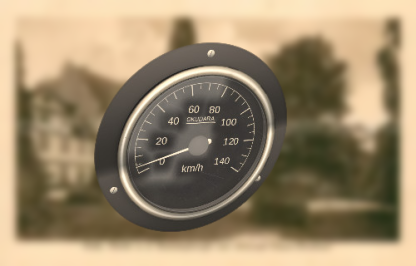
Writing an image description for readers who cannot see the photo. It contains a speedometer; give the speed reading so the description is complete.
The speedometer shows 5 km/h
